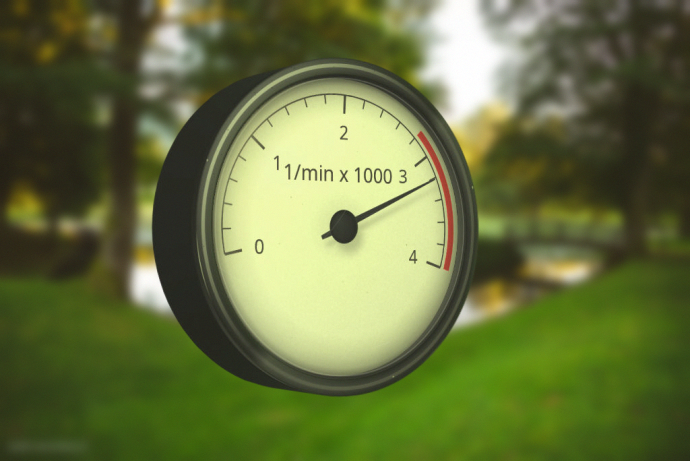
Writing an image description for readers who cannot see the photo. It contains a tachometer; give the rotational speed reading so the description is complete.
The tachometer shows 3200 rpm
